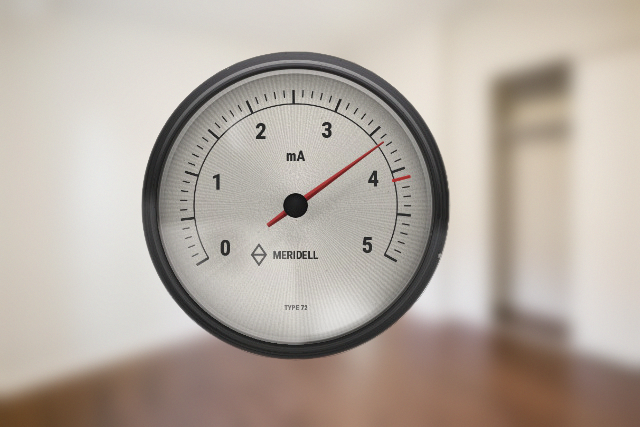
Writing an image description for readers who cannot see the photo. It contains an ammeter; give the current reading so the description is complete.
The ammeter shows 3.65 mA
